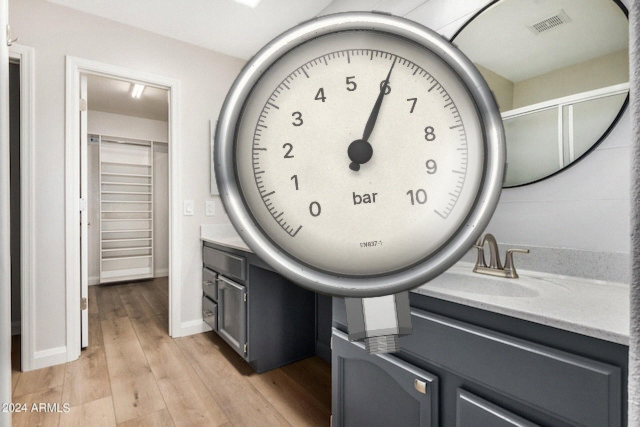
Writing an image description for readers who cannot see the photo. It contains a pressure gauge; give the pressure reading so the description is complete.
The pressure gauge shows 6 bar
